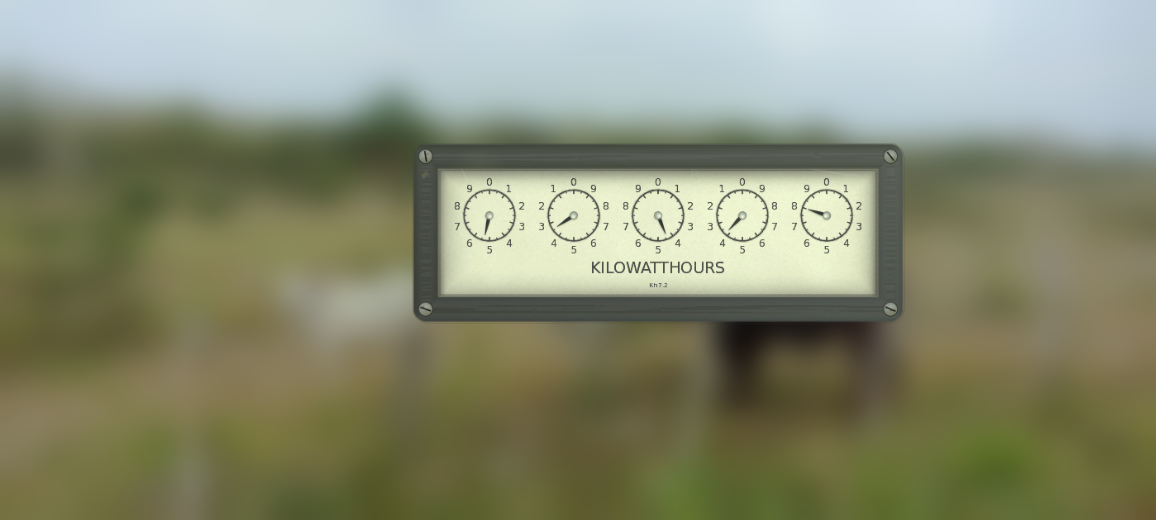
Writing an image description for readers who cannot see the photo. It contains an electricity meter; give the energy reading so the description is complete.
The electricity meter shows 53438 kWh
